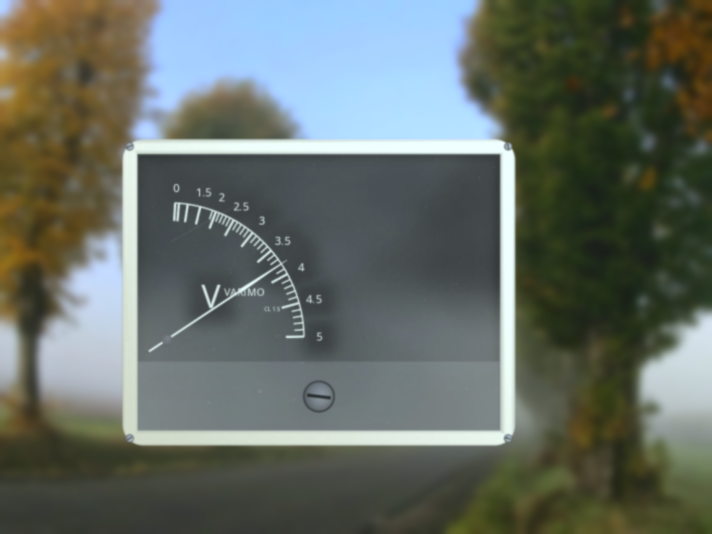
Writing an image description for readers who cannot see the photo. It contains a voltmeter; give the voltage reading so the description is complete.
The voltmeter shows 3.8 V
